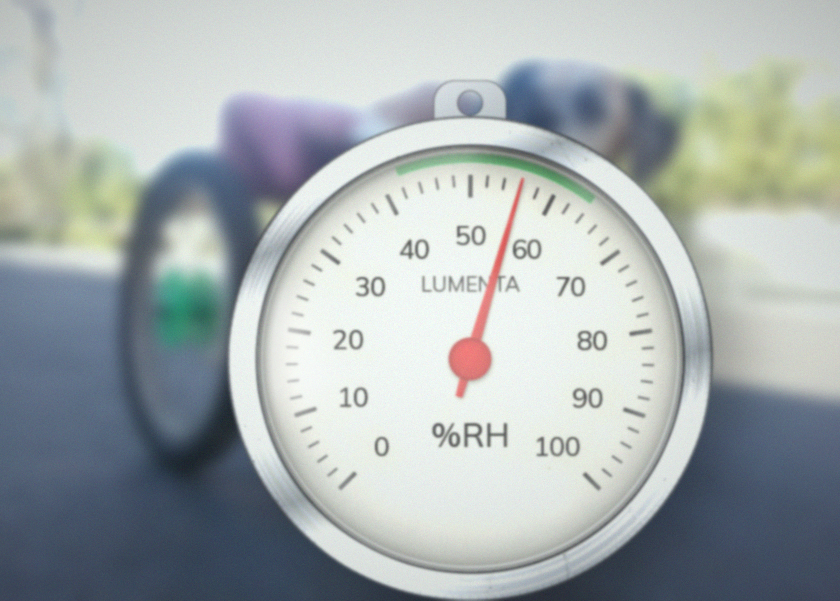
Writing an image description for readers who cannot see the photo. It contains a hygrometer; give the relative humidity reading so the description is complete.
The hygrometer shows 56 %
